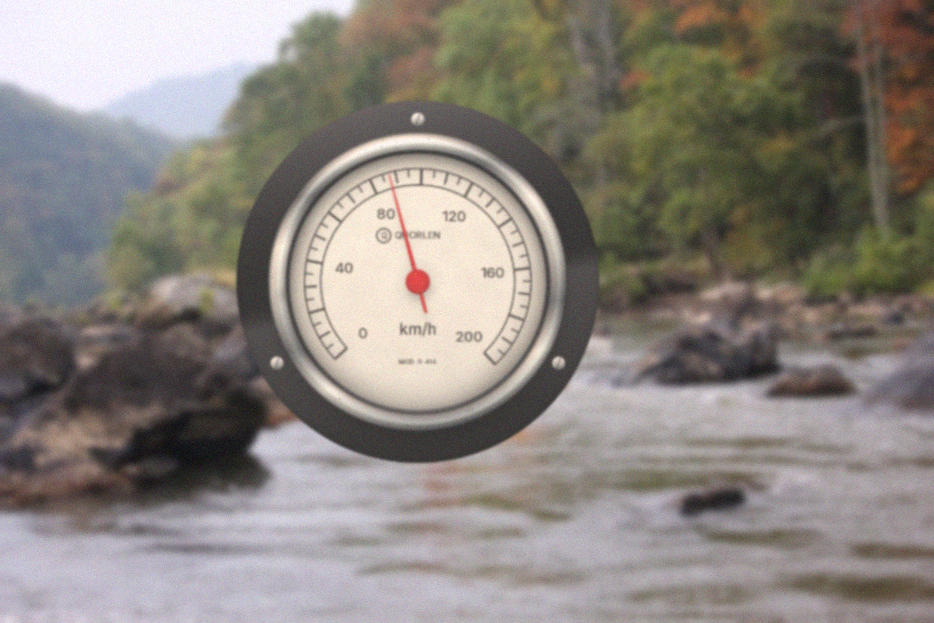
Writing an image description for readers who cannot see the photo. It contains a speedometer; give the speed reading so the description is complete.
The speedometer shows 87.5 km/h
